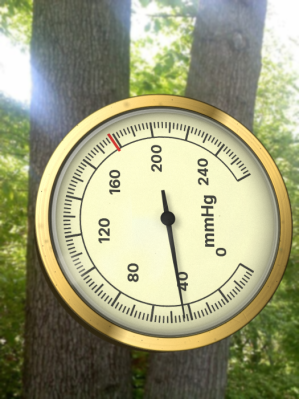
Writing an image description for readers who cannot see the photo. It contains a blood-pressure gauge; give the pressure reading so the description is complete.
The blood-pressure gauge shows 44 mmHg
